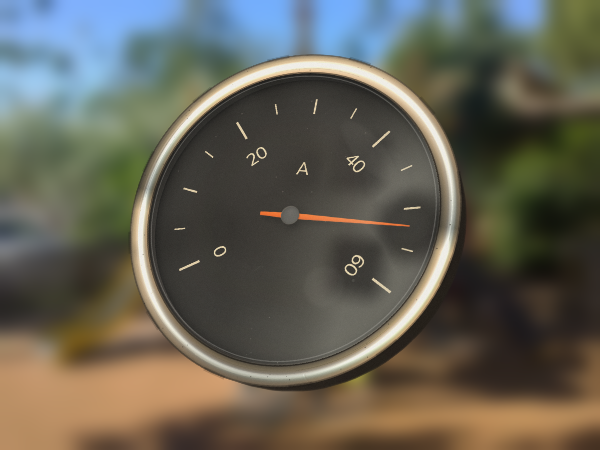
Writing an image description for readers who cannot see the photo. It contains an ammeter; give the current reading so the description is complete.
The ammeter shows 52.5 A
